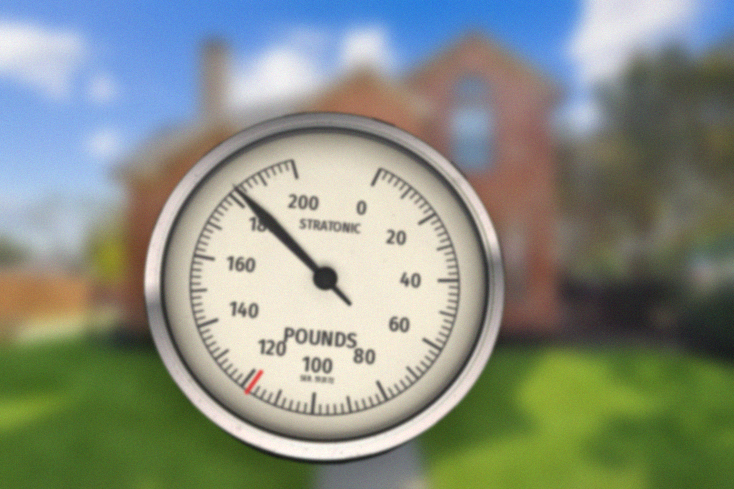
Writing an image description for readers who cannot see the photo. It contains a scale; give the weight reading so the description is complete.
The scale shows 182 lb
